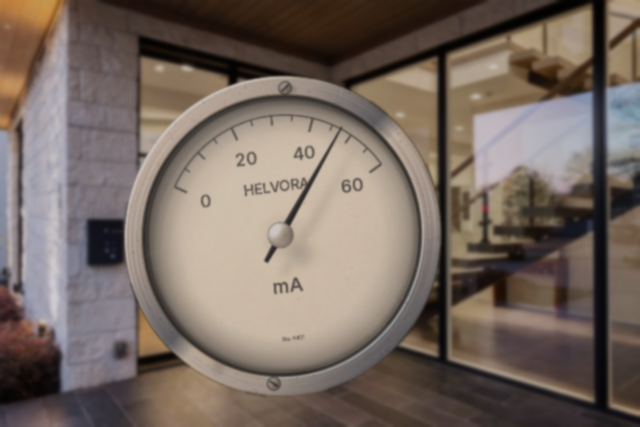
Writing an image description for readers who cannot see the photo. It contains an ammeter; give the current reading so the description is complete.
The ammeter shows 47.5 mA
